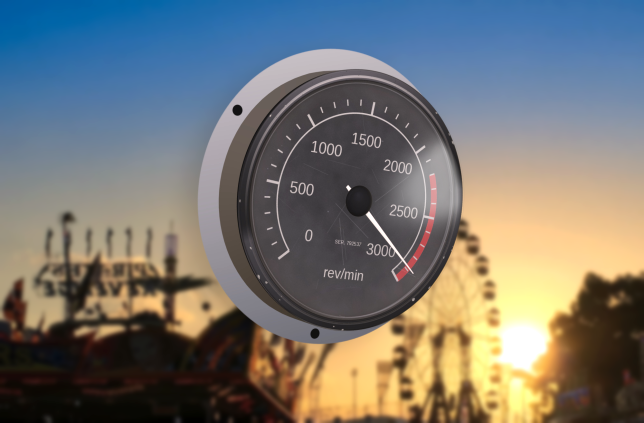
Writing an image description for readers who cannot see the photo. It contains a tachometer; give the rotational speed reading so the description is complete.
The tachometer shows 2900 rpm
